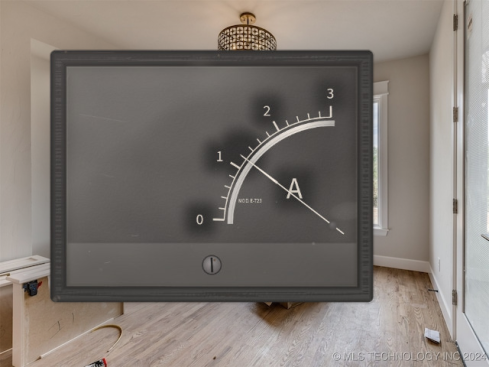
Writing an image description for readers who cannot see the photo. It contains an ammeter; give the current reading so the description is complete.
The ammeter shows 1.2 A
